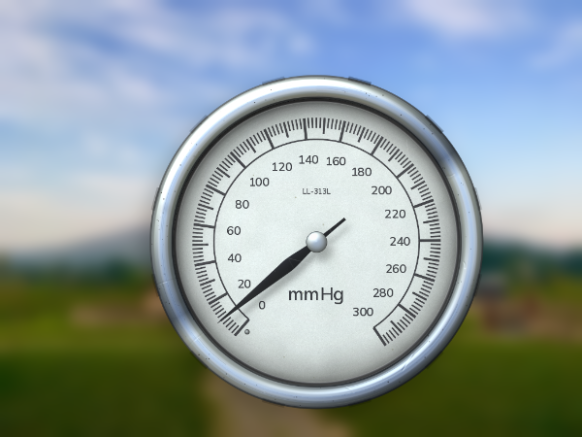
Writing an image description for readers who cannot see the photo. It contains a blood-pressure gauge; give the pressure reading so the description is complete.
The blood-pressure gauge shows 10 mmHg
